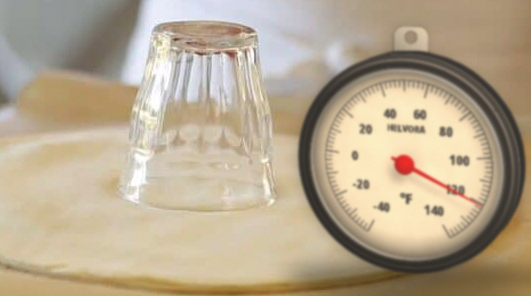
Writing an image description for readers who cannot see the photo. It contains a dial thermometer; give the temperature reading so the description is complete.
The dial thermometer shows 120 °F
